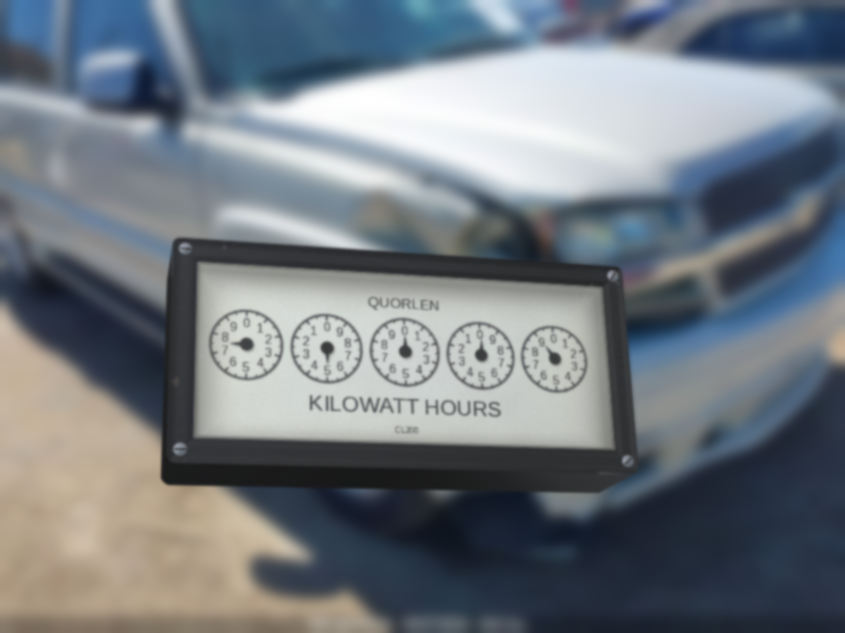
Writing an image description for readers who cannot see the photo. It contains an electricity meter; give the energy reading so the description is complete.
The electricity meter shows 74999 kWh
